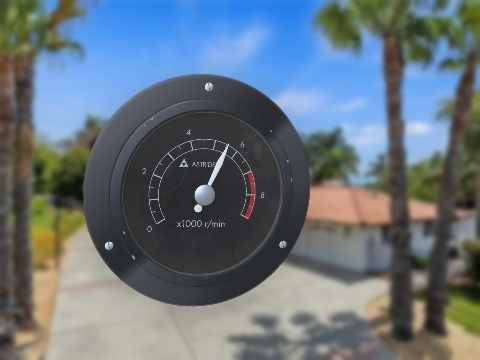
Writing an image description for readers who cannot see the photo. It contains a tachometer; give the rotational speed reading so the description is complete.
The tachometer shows 5500 rpm
